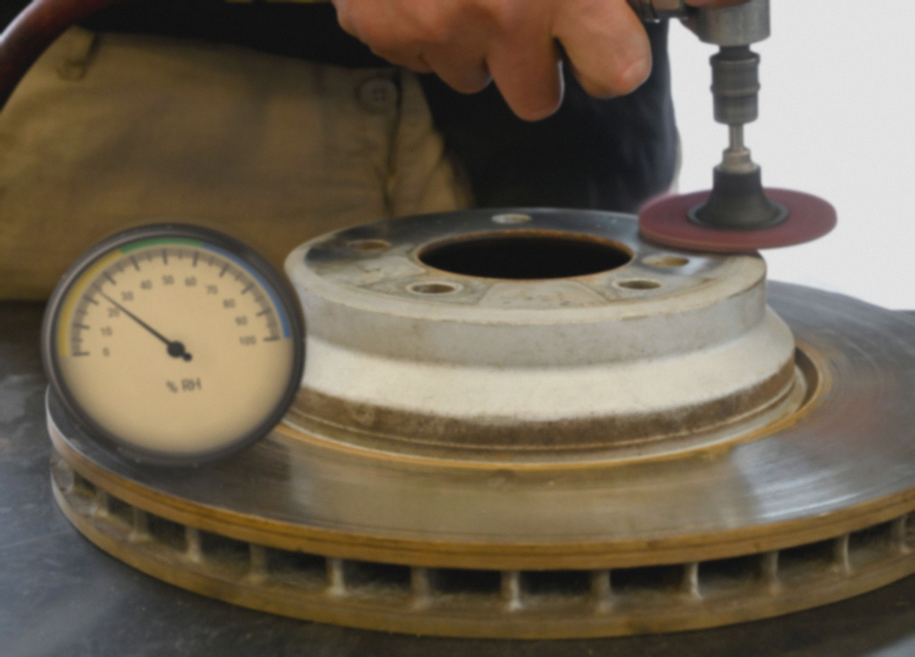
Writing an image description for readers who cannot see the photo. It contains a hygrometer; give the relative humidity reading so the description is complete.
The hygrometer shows 25 %
